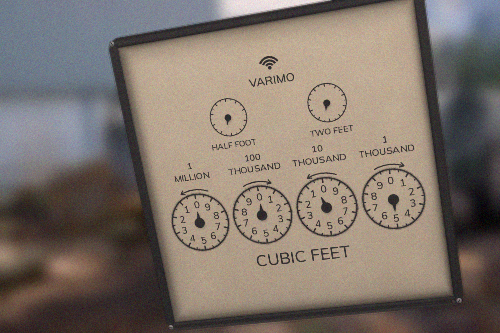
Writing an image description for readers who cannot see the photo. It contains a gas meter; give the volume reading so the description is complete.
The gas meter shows 500 ft³
